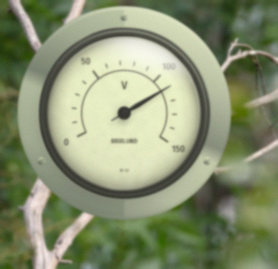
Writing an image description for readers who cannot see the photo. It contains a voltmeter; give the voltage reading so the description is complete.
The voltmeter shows 110 V
